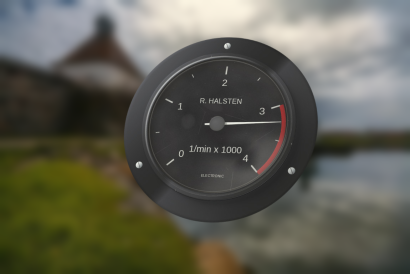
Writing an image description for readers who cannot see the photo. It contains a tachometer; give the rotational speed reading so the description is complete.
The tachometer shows 3250 rpm
